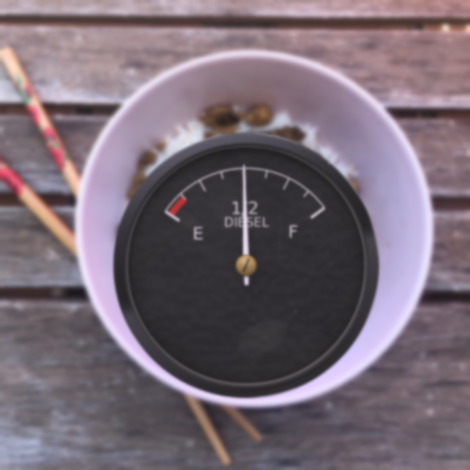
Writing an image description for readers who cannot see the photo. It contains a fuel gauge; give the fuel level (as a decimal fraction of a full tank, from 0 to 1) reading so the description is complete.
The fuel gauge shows 0.5
